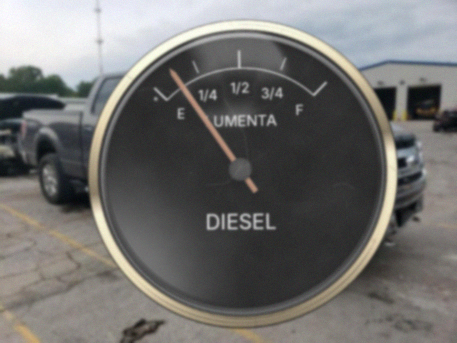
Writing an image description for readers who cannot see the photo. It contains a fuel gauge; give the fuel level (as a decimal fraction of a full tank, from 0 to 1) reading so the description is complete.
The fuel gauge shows 0.125
